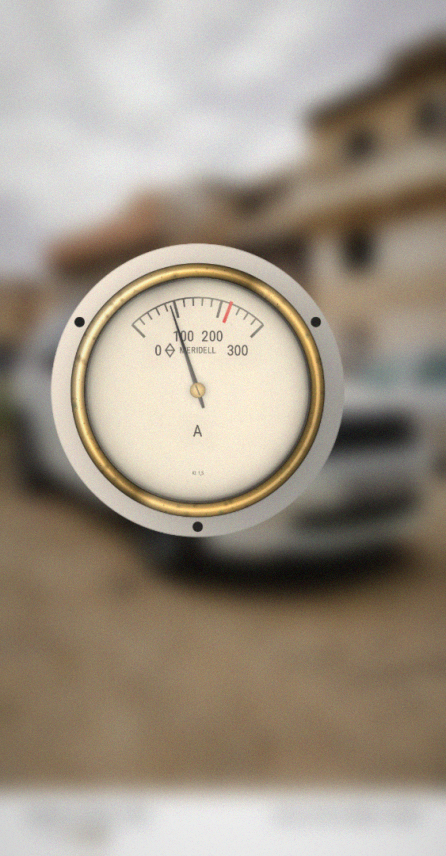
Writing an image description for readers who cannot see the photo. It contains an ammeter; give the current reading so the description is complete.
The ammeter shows 90 A
